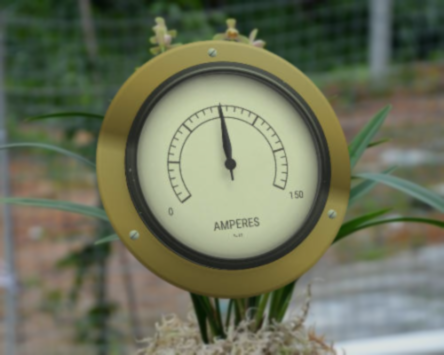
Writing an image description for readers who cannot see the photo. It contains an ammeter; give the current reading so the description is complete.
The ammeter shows 75 A
